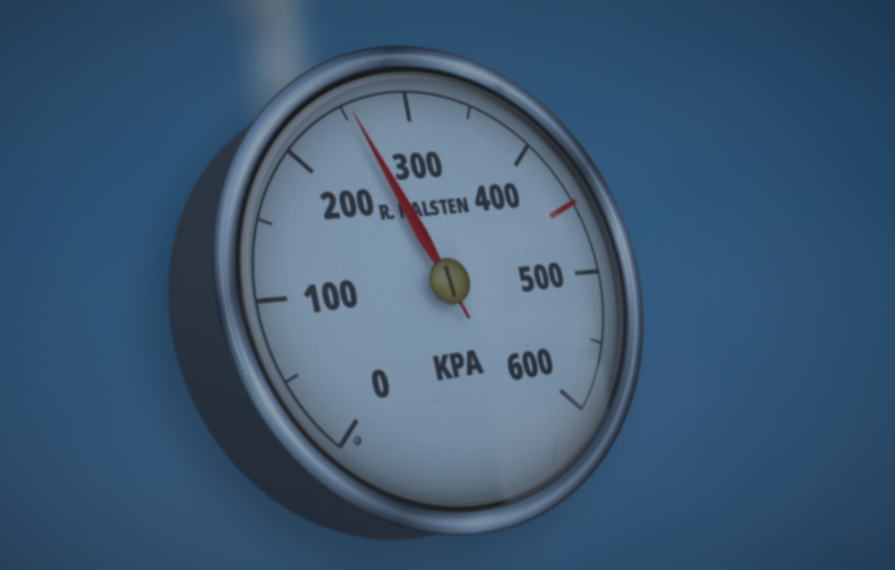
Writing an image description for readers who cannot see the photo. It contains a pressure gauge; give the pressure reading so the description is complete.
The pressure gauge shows 250 kPa
